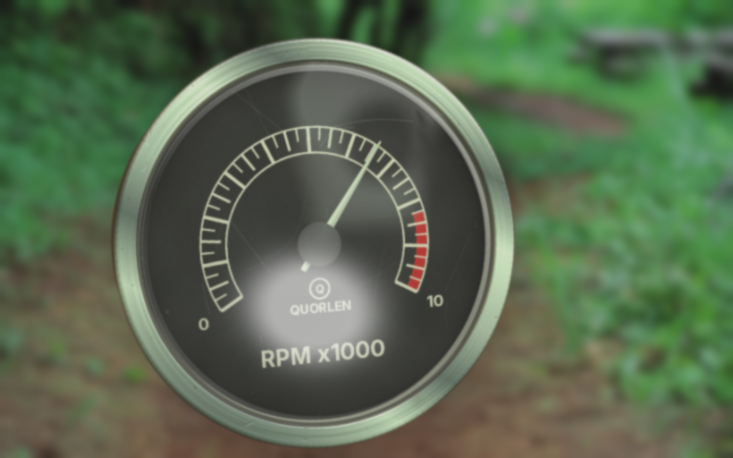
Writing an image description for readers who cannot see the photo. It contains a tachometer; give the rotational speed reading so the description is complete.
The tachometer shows 6500 rpm
